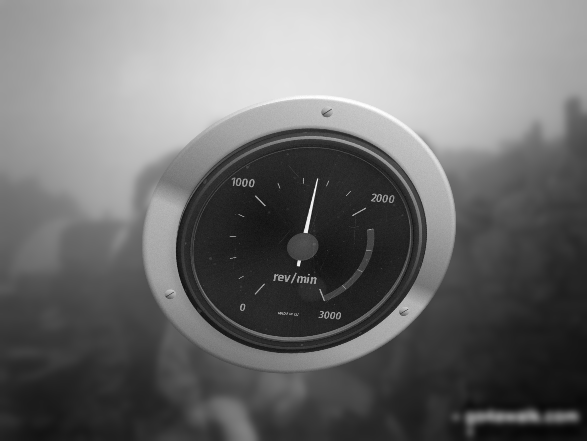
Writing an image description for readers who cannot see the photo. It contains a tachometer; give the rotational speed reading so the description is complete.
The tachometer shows 1500 rpm
